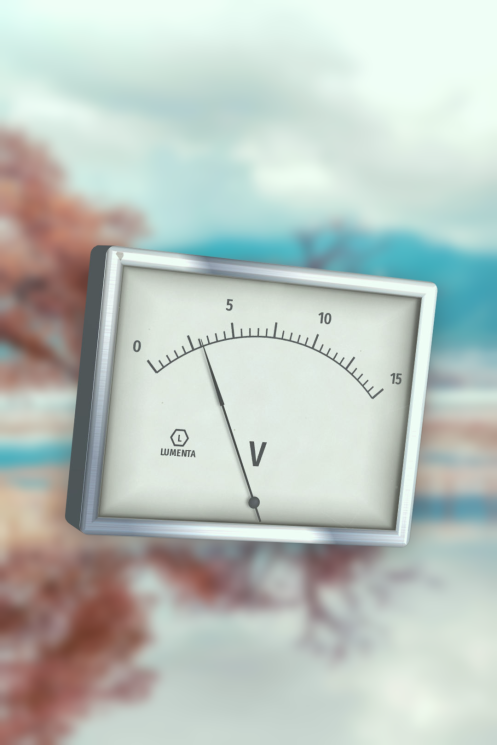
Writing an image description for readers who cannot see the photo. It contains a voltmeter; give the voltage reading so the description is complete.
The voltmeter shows 3 V
